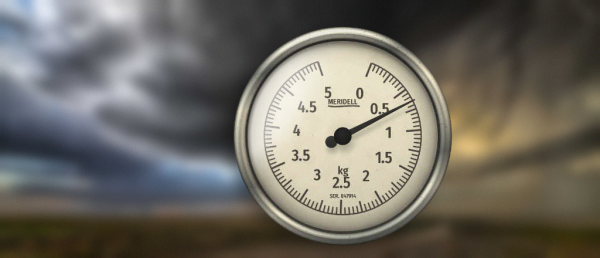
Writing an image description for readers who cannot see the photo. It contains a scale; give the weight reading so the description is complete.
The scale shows 0.65 kg
